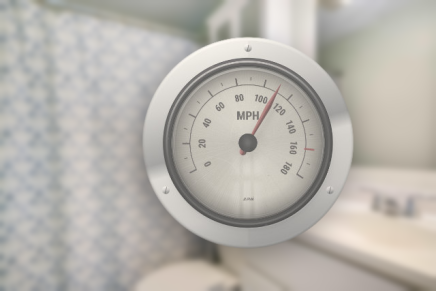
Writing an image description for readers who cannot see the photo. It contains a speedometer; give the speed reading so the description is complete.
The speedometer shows 110 mph
